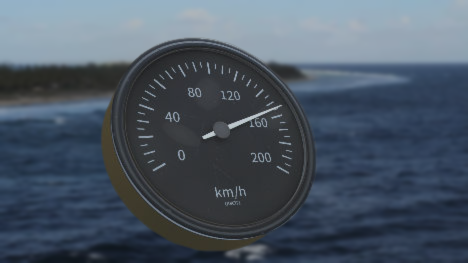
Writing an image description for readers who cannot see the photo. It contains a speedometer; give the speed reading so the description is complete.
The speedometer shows 155 km/h
